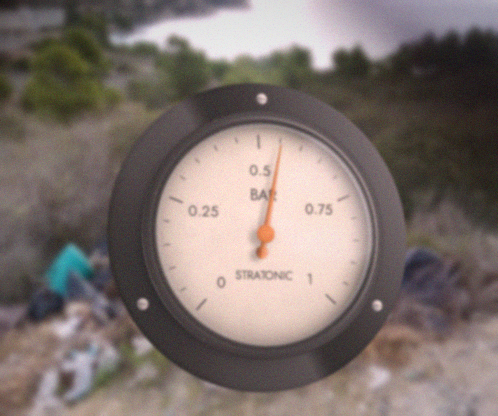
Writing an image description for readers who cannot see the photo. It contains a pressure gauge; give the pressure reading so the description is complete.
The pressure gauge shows 0.55 bar
